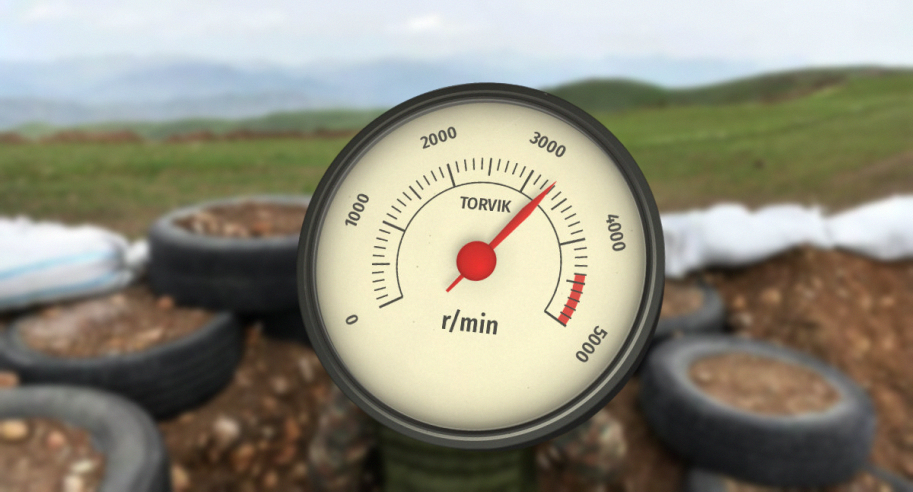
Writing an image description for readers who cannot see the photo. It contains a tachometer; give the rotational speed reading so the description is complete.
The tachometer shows 3300 rpm
